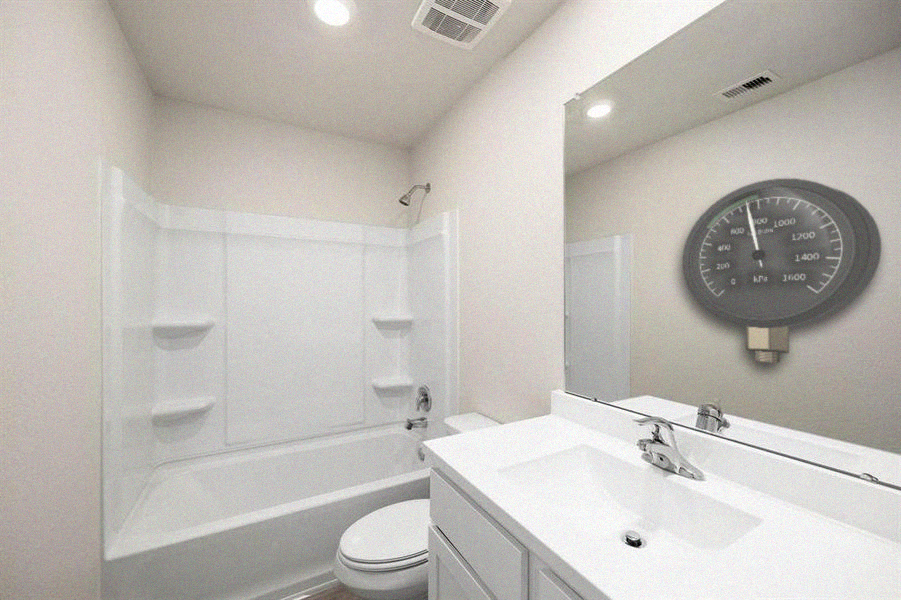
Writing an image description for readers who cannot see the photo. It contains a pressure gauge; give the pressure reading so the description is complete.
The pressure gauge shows 750 kPa
